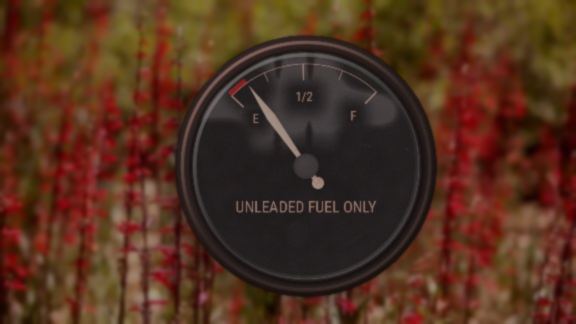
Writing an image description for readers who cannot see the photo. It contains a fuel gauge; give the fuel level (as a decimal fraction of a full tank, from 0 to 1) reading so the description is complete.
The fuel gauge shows 0.125
